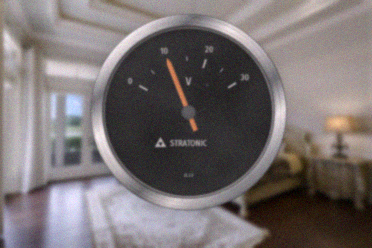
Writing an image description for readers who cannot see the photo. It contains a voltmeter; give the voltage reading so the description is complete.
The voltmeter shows 10 V
